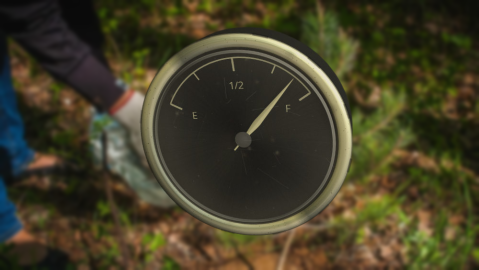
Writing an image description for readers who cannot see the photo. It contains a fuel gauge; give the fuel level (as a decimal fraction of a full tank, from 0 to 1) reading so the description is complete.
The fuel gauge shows 0.875
